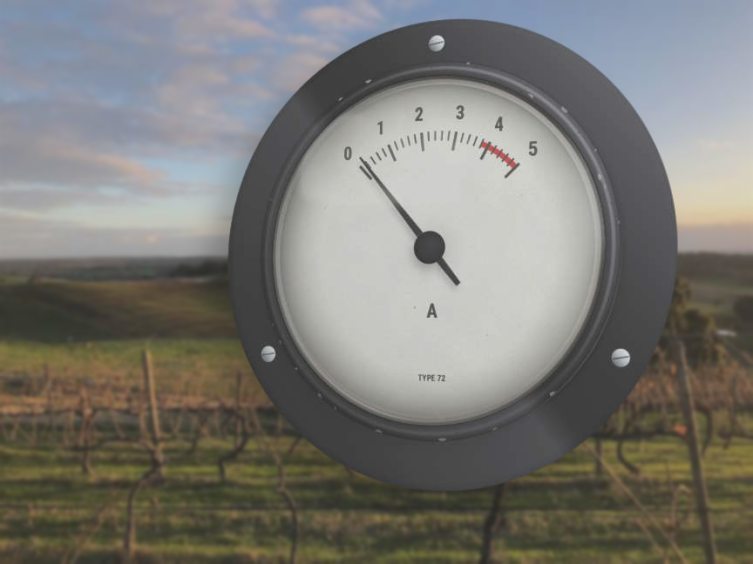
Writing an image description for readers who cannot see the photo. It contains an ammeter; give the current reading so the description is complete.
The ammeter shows 0.2 A
